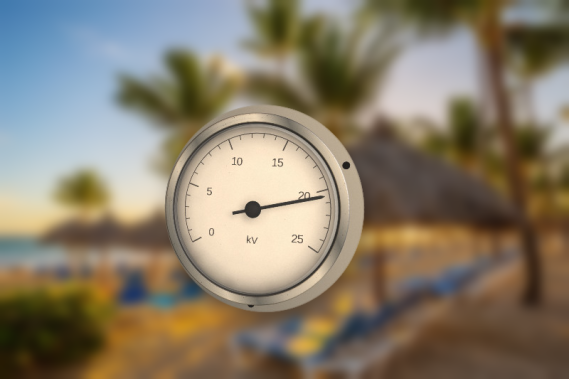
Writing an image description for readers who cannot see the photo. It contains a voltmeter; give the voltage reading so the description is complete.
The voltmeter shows 20.5 kV
